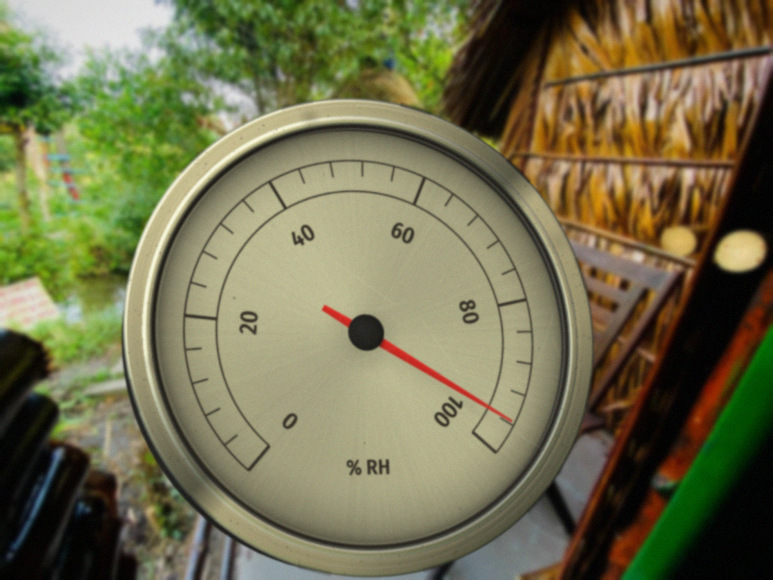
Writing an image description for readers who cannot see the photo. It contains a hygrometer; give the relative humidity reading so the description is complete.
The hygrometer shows 96 %
